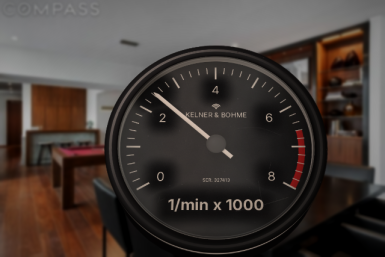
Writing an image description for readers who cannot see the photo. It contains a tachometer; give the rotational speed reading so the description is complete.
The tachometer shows 2400 rpm
